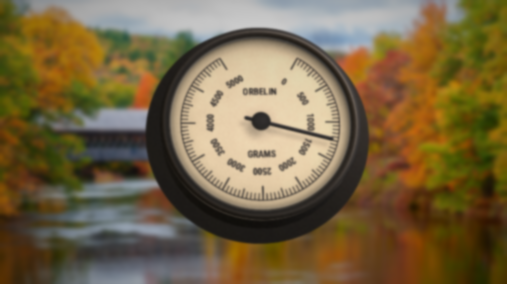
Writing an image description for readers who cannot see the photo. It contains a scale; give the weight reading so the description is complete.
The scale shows 1250 g
